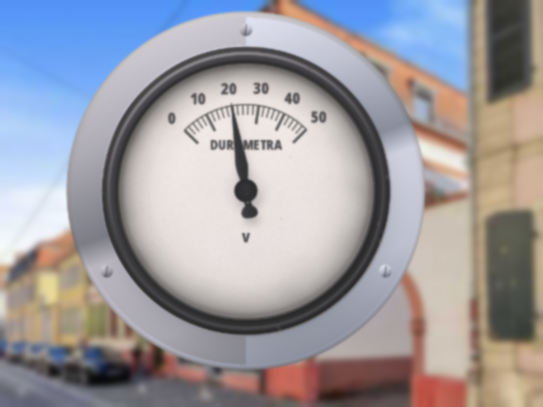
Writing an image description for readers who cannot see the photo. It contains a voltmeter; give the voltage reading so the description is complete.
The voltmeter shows 20 V
